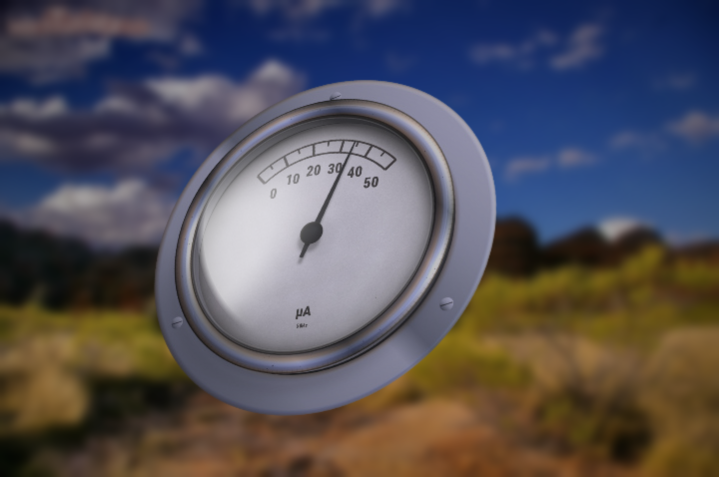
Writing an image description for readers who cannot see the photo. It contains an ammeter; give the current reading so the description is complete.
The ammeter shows 35 µA
